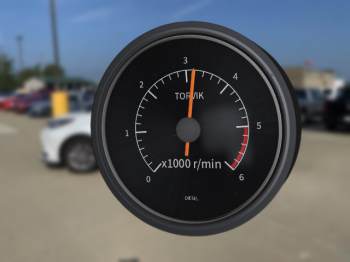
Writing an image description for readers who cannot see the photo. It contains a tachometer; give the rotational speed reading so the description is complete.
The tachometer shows 3200 rpm
